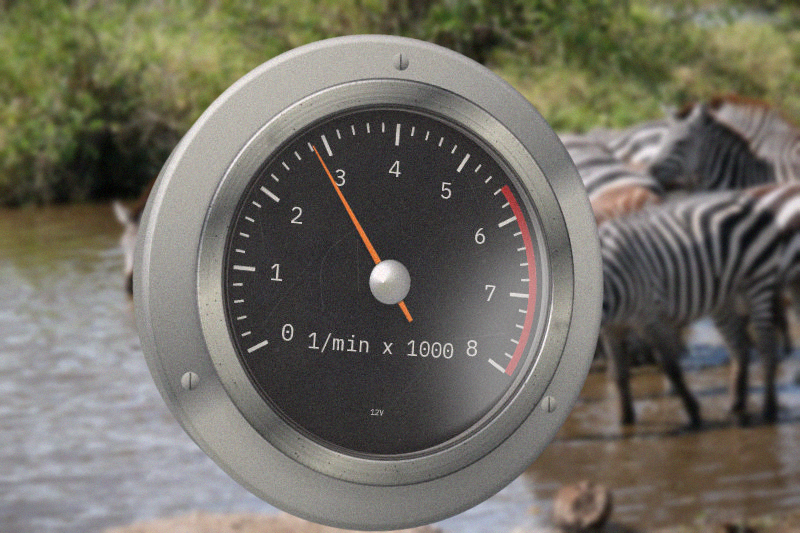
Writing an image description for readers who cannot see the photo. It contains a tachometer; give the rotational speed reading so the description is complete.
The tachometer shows 2800 rpm
